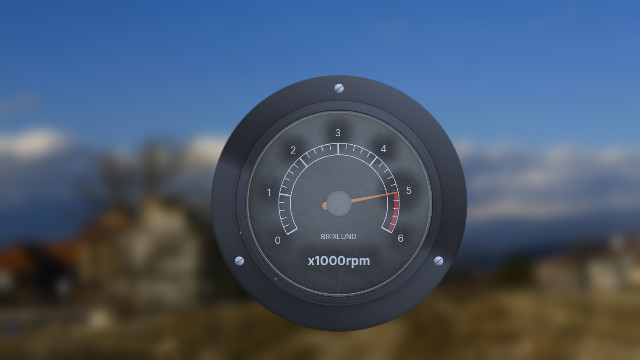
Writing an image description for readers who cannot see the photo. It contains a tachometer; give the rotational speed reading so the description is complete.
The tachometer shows 5000 rpm
